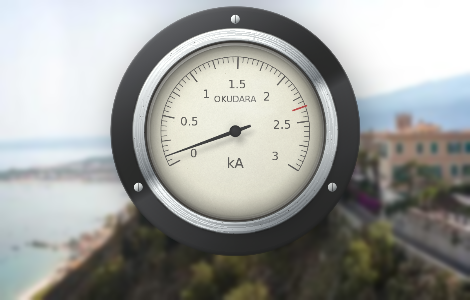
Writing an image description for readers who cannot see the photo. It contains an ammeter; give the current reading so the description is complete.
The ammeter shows 0.1 kA
